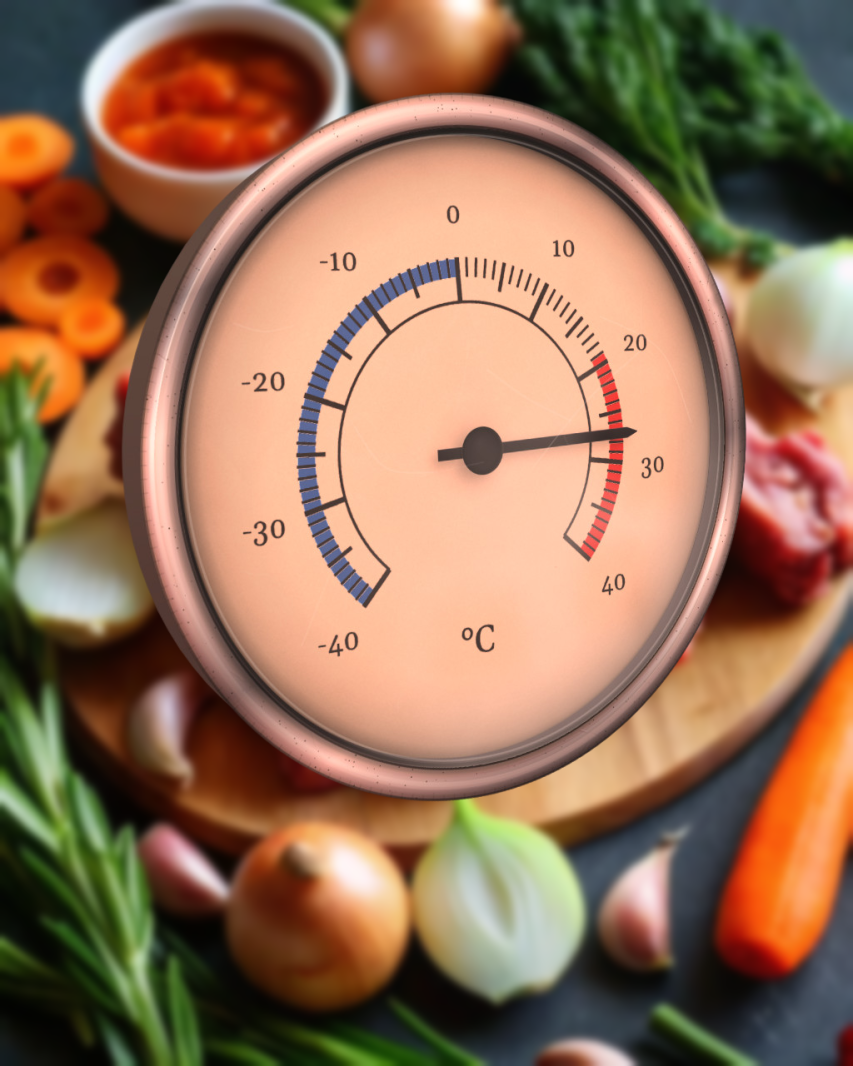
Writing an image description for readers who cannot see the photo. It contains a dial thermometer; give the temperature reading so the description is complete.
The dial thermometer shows 27 °C
